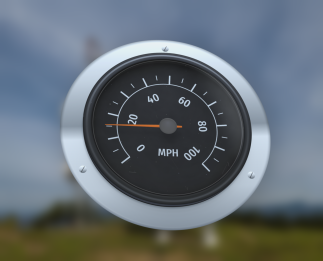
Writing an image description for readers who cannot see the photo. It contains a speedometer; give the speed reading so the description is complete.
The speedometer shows 15 mph
